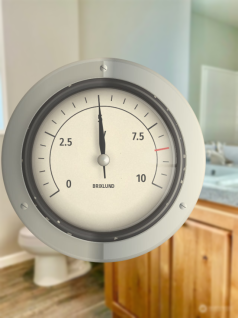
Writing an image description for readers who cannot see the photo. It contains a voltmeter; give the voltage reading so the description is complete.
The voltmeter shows 5 V
